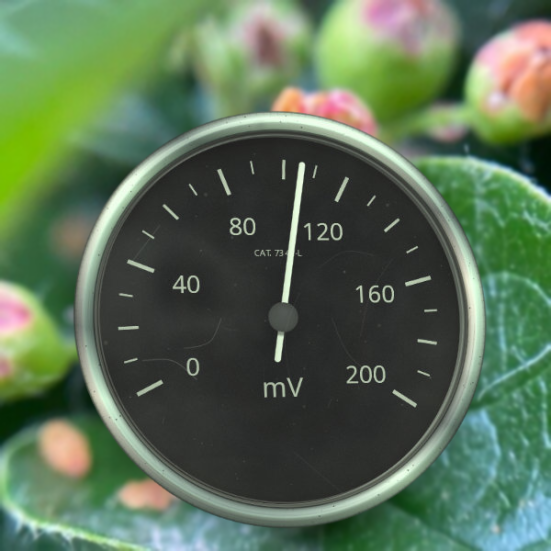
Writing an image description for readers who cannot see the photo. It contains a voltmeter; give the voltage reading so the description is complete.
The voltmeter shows 105 mV
